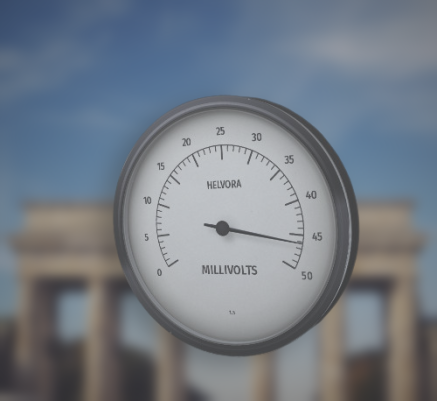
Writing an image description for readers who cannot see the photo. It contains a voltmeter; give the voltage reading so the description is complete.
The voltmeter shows 46 mV
